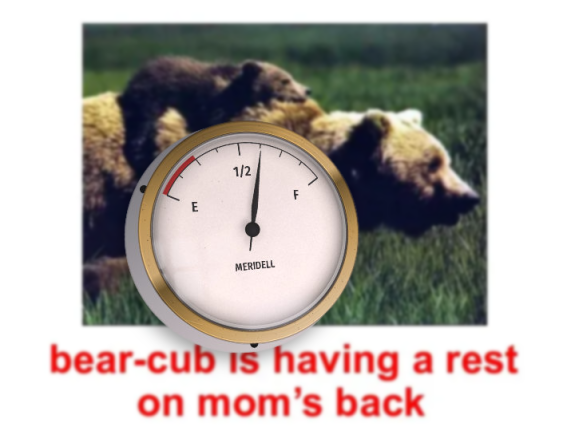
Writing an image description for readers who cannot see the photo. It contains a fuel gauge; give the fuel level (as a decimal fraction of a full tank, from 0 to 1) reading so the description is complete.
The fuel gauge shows 0.625
